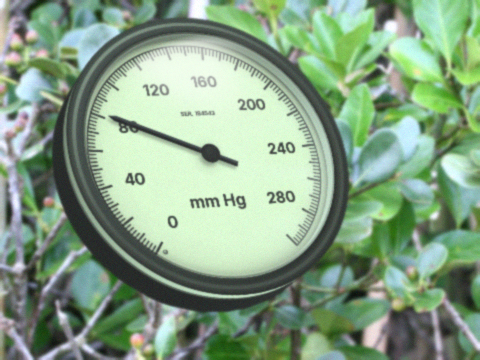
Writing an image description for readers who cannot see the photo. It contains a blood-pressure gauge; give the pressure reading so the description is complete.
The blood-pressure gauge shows 80 mmHg
